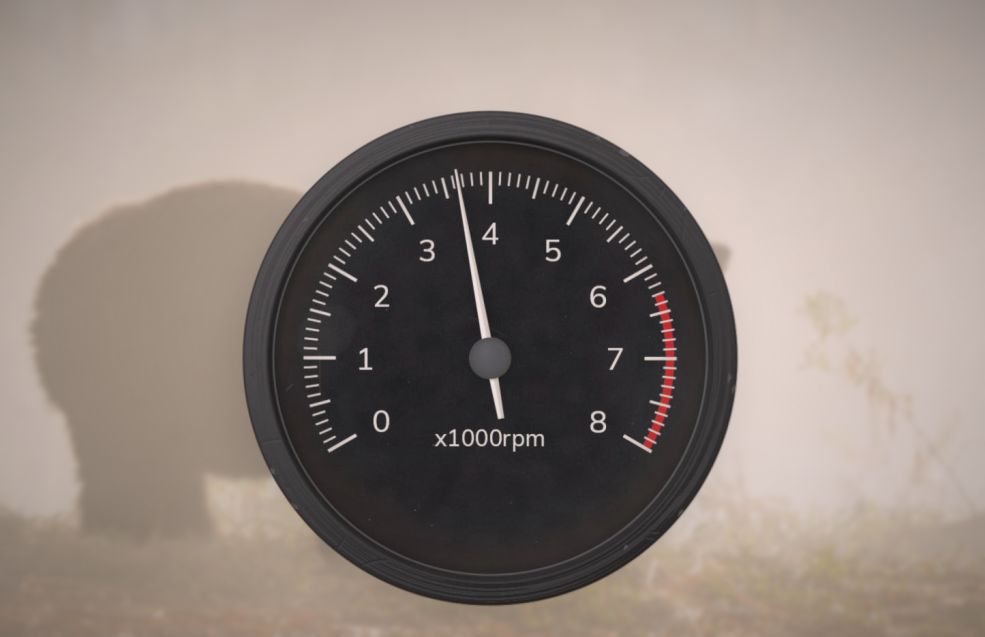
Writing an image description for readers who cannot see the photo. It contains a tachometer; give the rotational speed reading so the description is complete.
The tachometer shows 3650 rpm
